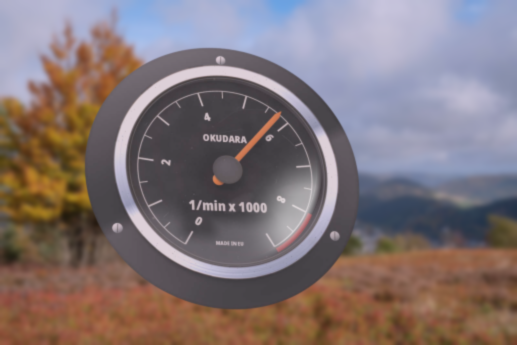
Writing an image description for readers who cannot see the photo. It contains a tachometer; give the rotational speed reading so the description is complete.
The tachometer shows 5750 rpm
